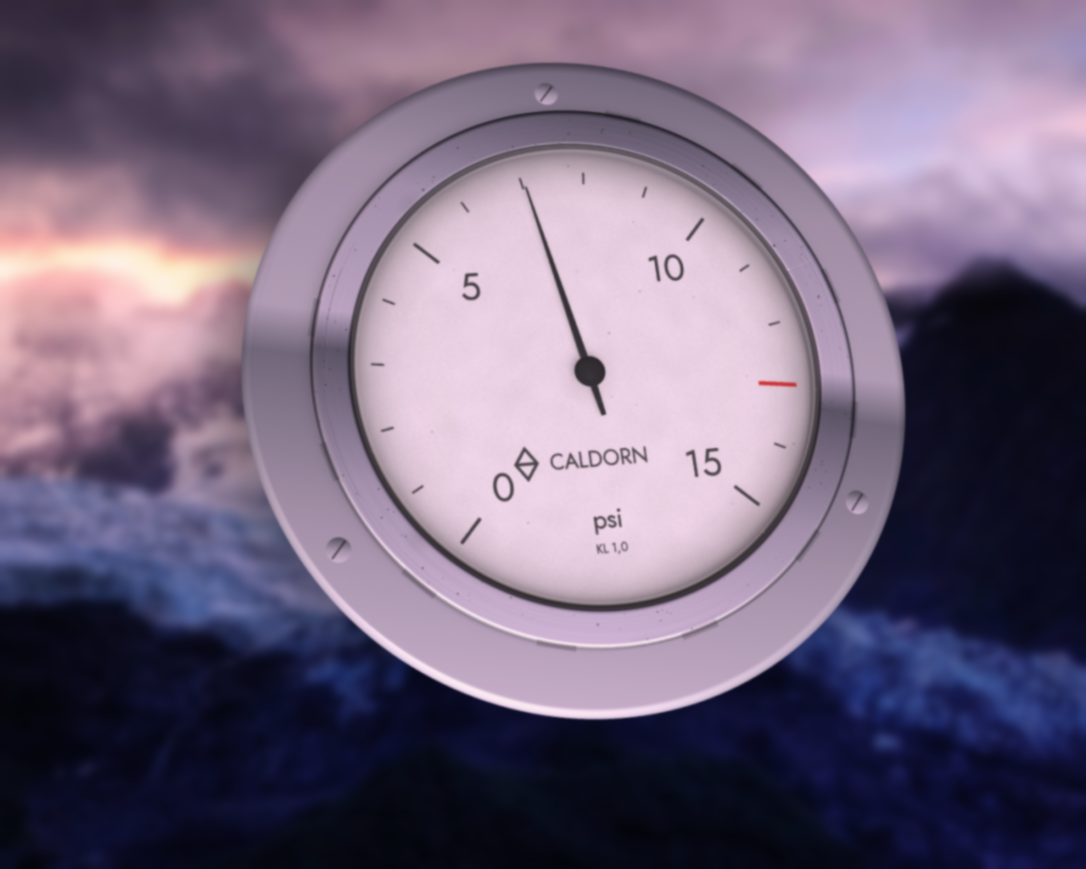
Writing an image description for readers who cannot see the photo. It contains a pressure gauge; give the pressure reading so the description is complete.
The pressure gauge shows 7 psi
